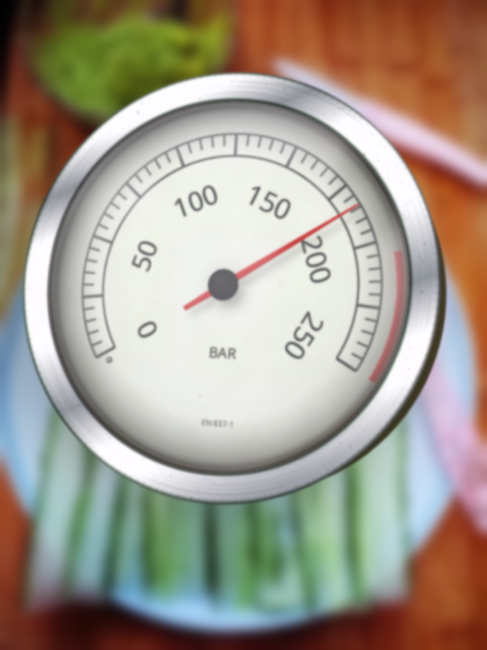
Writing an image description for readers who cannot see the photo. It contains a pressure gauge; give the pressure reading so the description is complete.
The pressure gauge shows 185 bar
